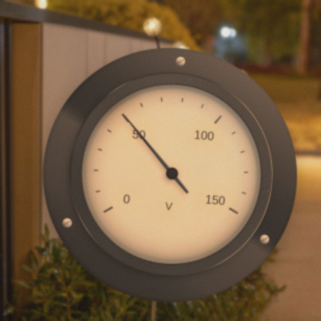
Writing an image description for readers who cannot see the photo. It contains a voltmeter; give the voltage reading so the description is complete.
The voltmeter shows 50 V
